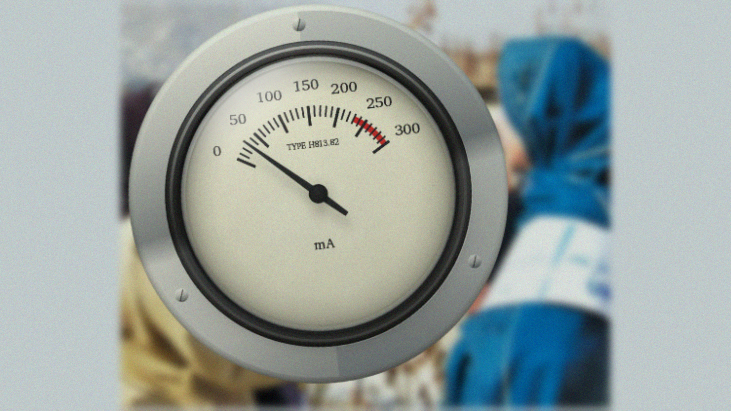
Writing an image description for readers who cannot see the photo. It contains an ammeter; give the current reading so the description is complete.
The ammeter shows 30 mA
